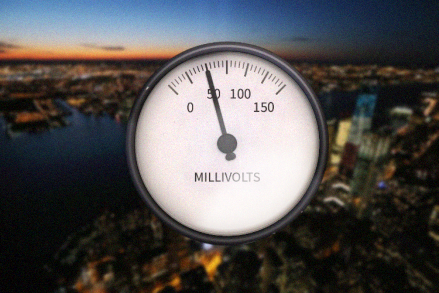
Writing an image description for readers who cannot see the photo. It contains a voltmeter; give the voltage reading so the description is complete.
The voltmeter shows 50 mV
